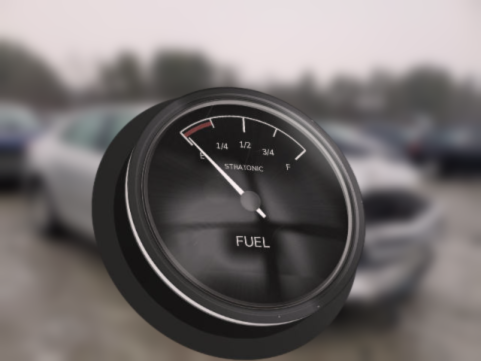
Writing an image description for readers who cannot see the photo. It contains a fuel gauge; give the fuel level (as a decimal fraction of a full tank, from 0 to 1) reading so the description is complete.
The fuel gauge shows 0
